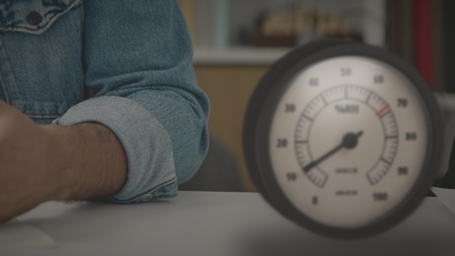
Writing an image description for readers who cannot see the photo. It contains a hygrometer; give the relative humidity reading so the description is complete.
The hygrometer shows 10 %
